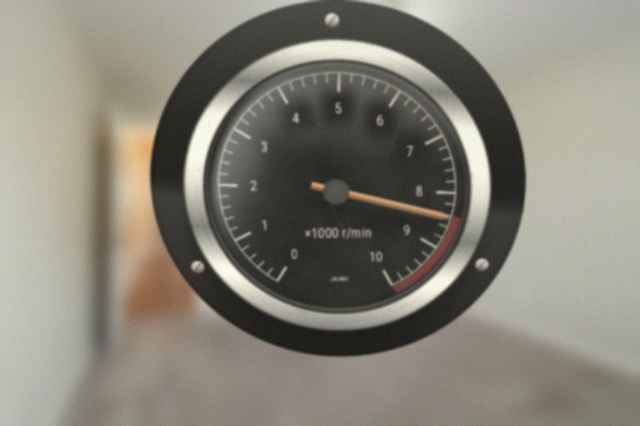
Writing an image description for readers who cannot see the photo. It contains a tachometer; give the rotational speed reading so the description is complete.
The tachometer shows 8400 rpm
